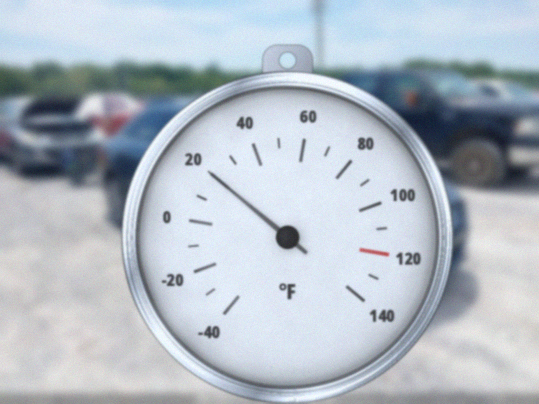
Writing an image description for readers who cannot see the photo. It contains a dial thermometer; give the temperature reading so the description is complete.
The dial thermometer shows 20 °F
